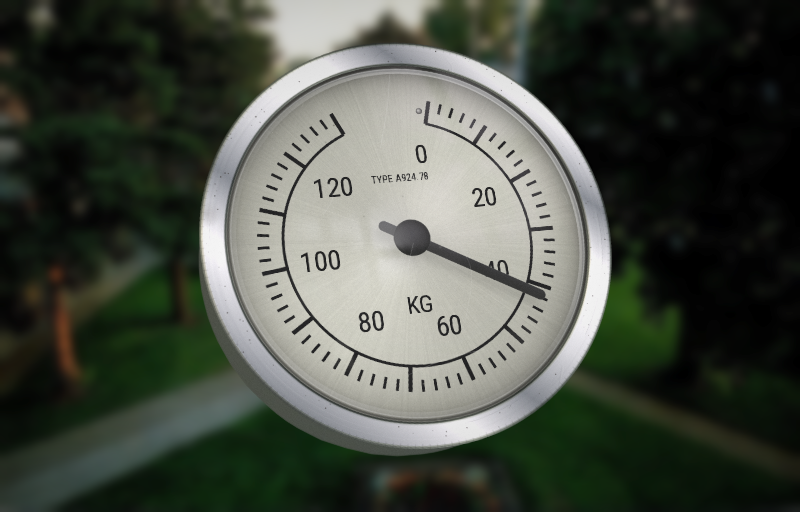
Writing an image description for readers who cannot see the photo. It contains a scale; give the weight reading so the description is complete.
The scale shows 42 kg
